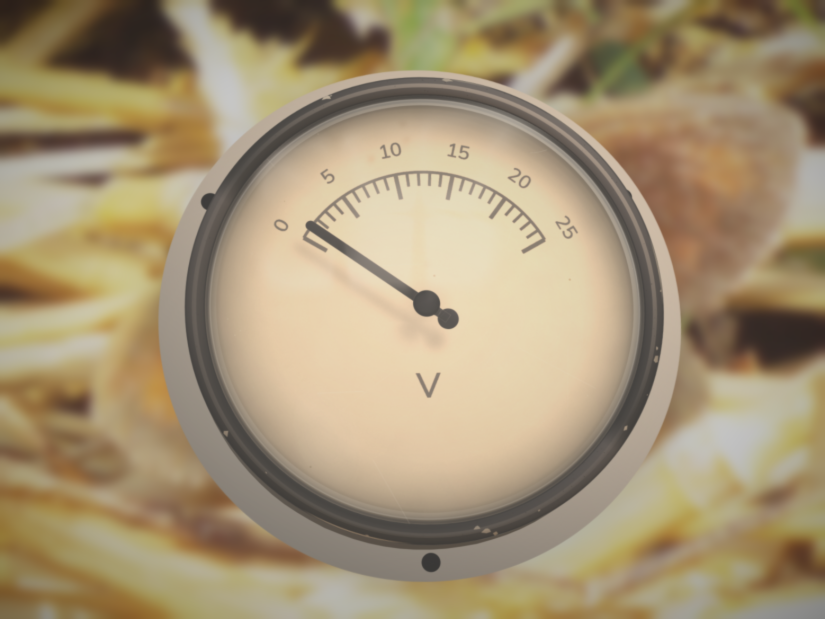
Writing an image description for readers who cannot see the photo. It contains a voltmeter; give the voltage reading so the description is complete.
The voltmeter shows 1 V
